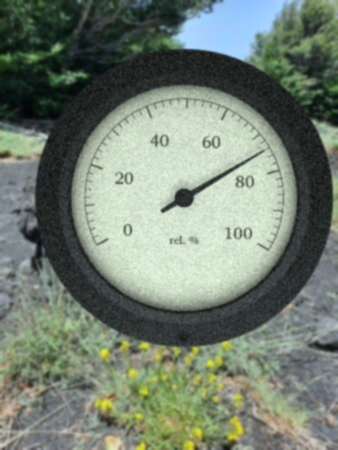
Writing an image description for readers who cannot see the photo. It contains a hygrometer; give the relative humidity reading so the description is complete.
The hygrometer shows 74 %
